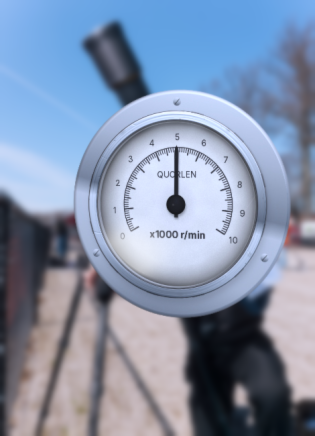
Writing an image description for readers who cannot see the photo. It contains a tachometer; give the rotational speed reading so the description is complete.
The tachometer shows 5000 rpm
